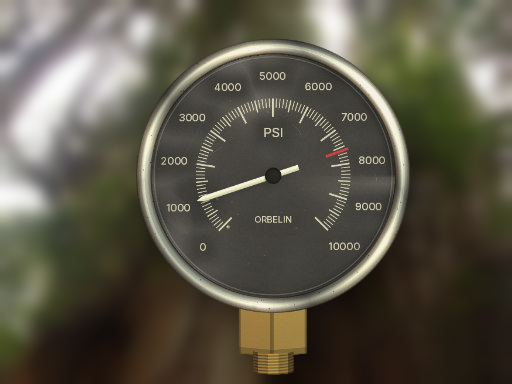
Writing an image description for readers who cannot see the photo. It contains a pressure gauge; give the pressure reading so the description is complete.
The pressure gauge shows 1000 psi
